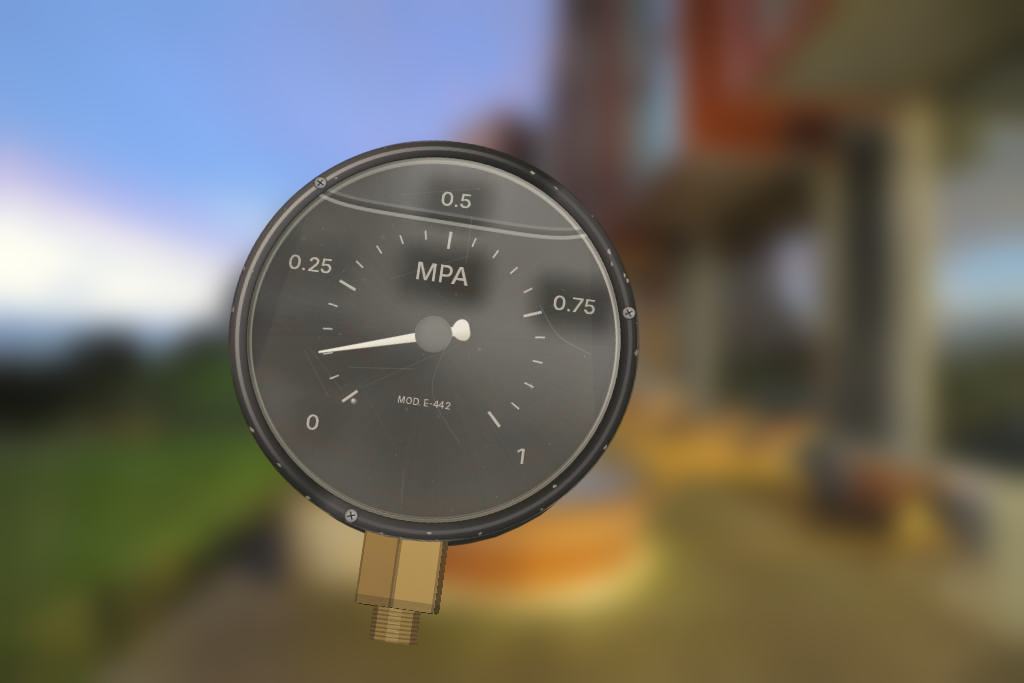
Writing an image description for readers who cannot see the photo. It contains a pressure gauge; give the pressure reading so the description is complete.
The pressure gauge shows 0.1 MPa
